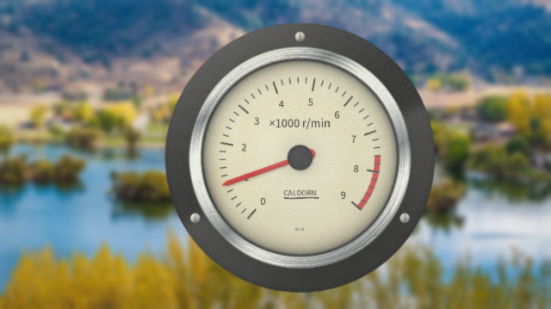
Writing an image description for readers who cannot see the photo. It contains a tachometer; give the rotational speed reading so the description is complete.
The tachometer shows 1000 rpm
